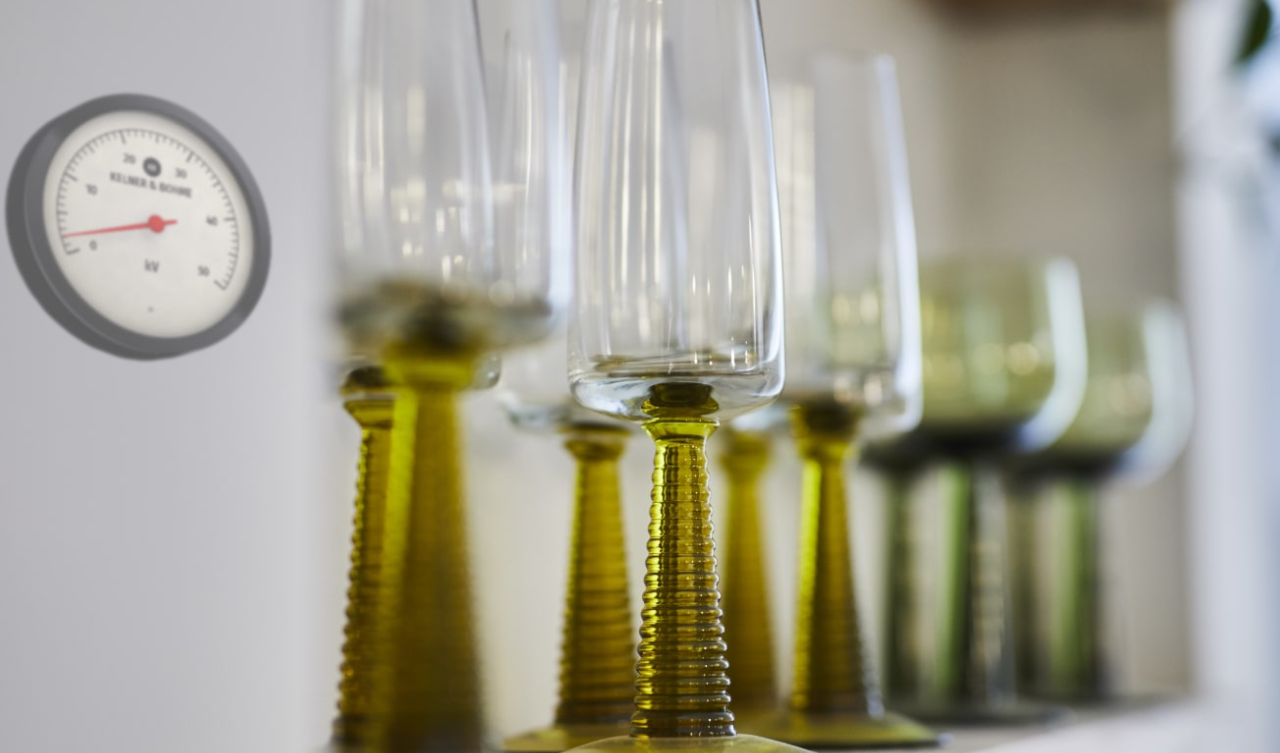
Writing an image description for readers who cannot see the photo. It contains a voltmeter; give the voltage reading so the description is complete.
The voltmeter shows 2 kV
